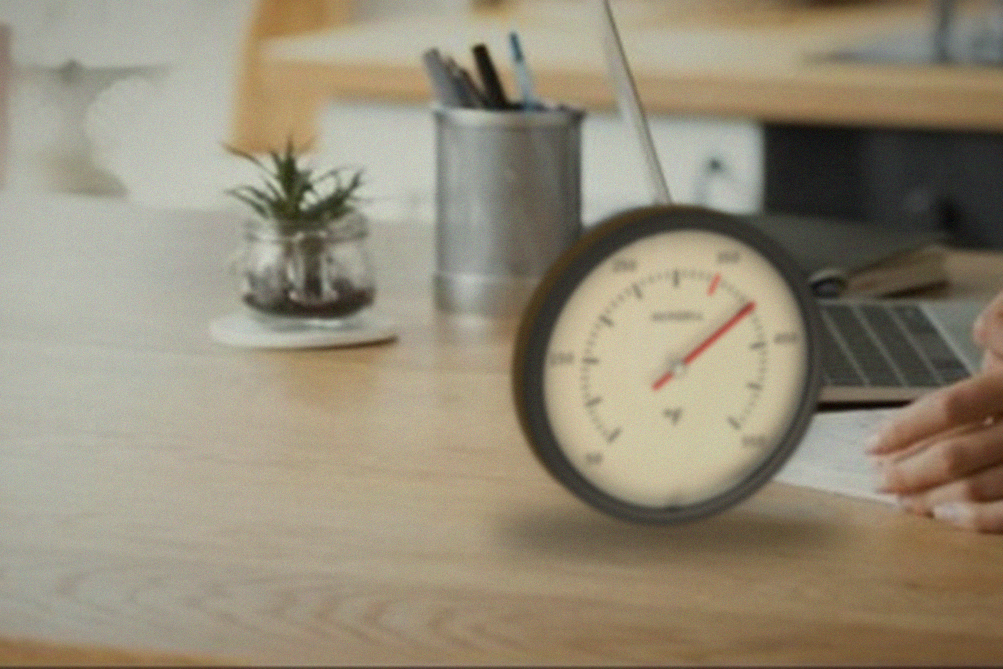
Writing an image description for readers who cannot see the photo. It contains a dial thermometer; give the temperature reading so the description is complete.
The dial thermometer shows 400 °F
